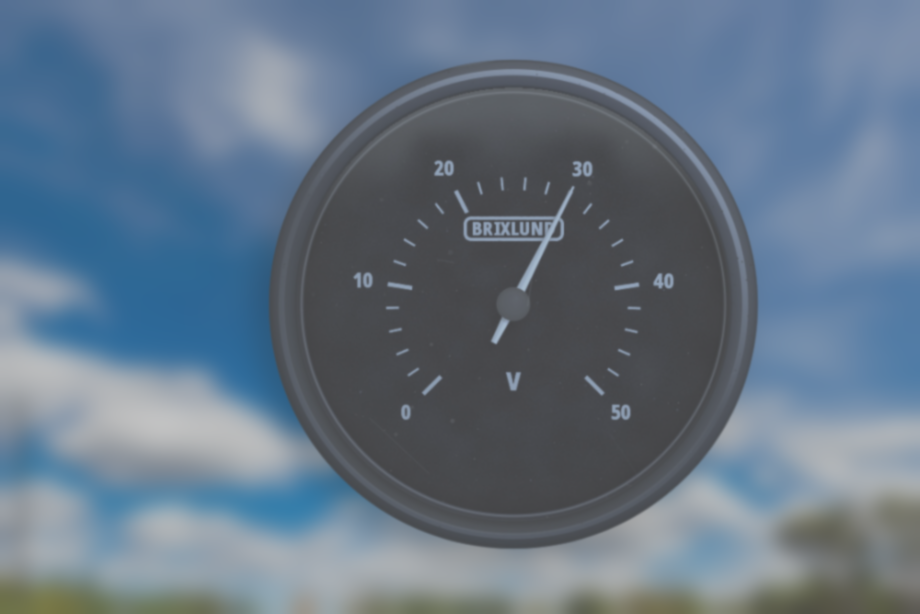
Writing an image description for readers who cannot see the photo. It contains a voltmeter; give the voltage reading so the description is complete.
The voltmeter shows 30 V
